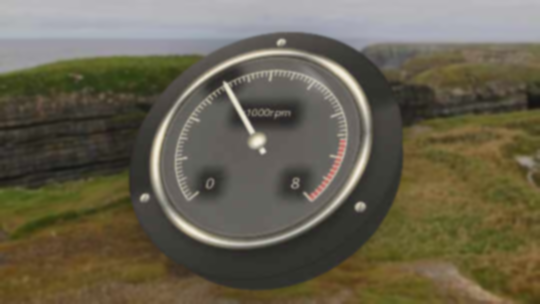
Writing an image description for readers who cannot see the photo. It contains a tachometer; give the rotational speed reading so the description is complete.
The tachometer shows 3000 rpm
